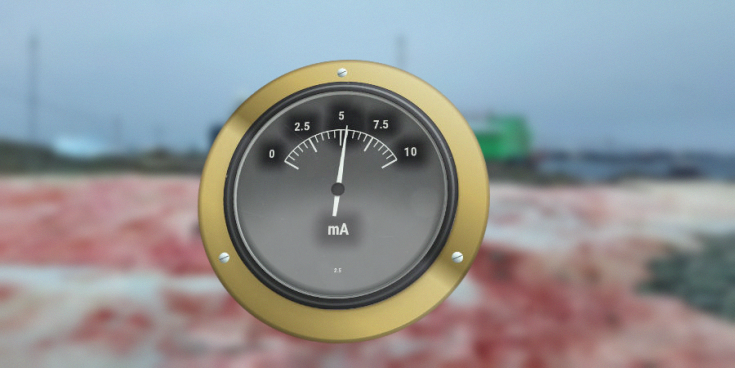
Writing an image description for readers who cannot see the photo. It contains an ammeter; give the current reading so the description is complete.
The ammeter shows 5.5 mA
